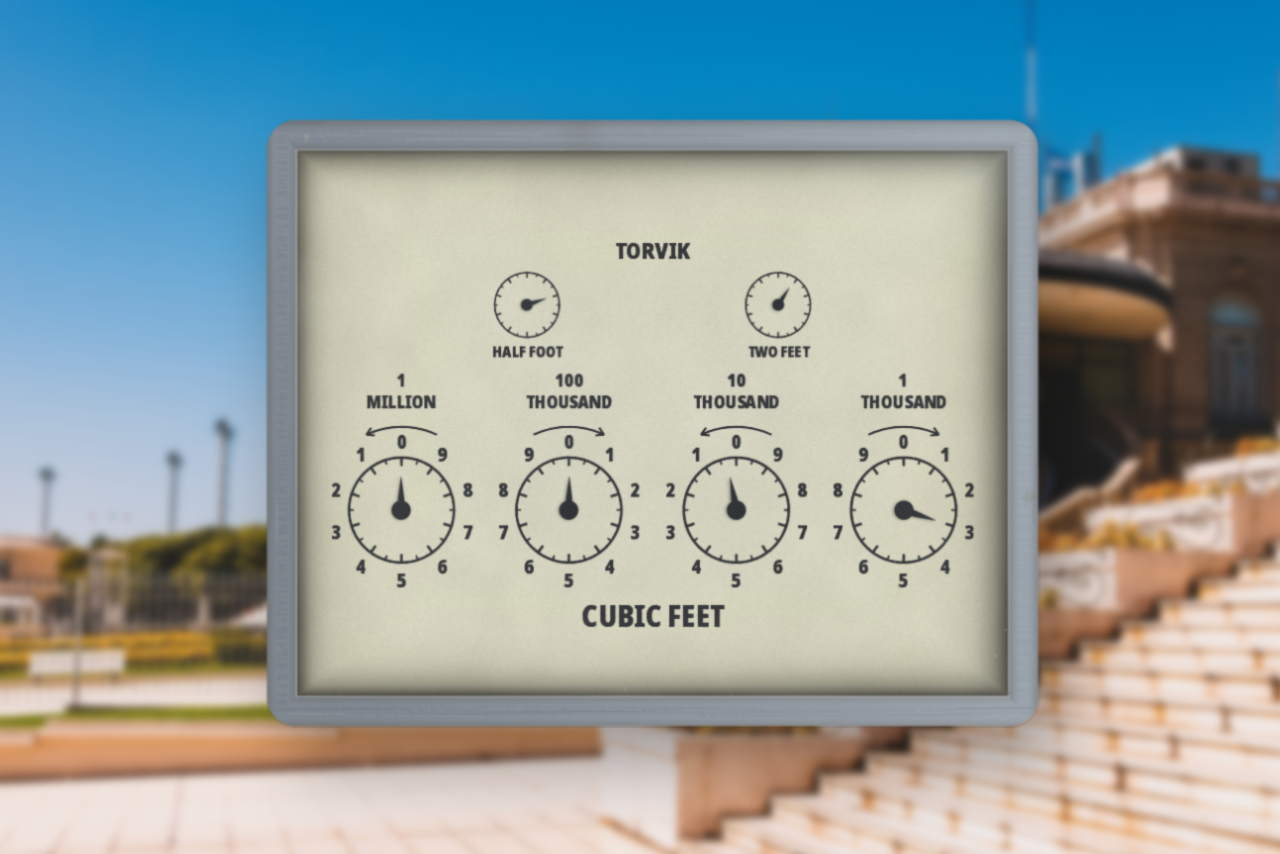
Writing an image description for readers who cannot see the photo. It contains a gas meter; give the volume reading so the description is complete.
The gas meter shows 300 ft³
